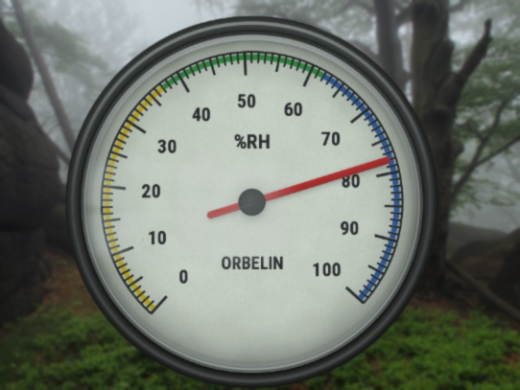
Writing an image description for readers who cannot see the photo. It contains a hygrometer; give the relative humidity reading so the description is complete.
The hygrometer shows 78 %
